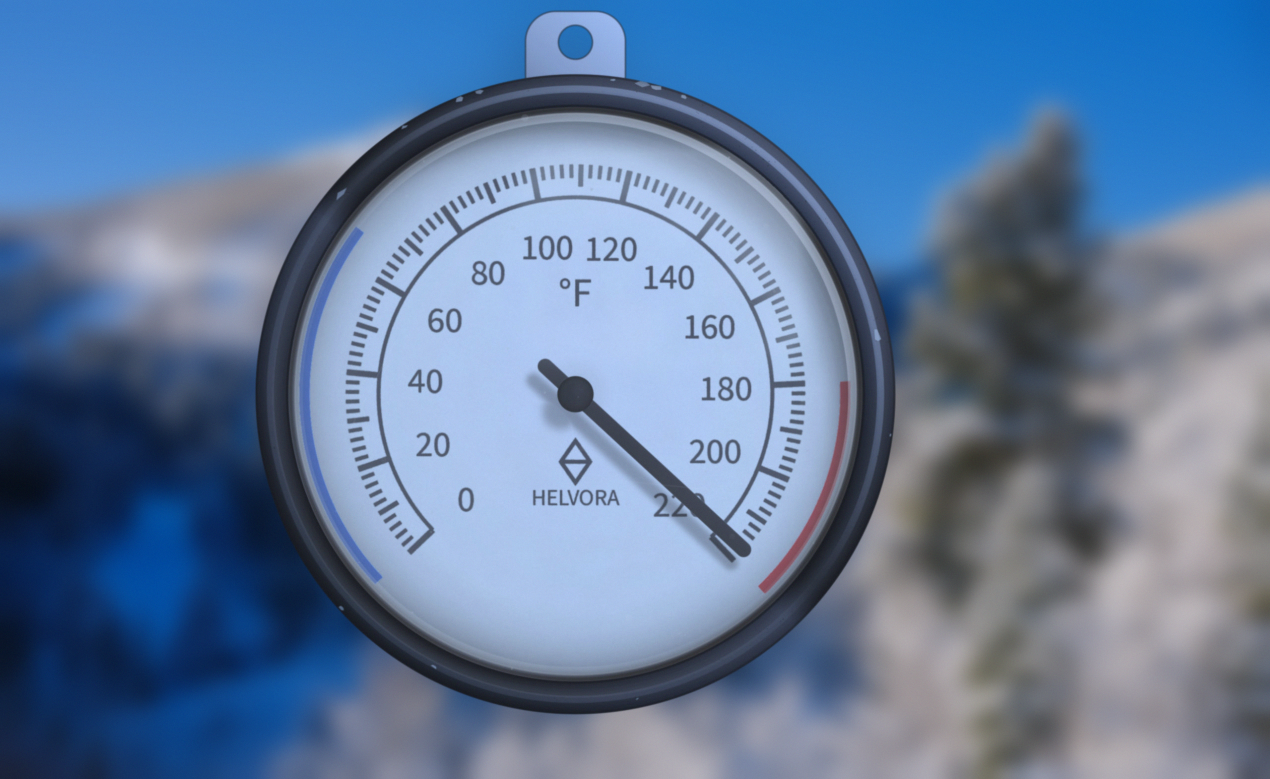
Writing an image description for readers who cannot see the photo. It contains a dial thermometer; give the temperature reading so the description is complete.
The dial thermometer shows 217 °F
